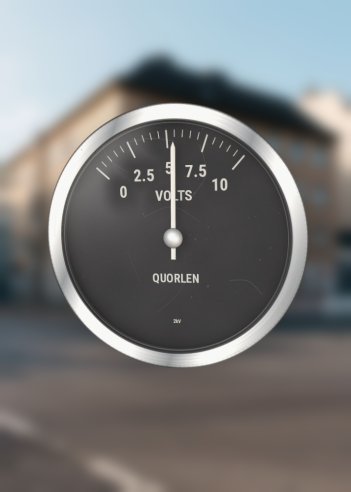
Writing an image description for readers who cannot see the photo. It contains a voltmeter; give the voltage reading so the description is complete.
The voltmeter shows 5.5 V
